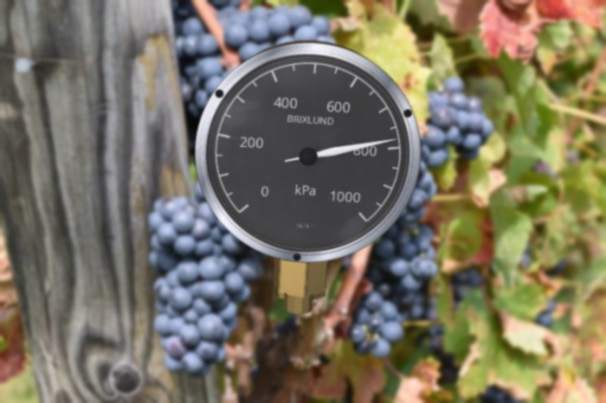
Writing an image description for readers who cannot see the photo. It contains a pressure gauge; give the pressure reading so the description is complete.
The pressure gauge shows 775 kPa
